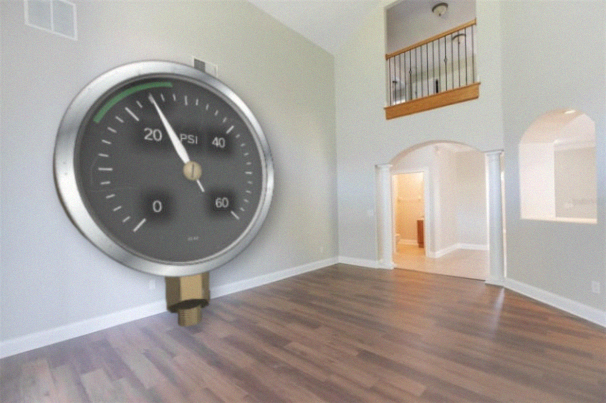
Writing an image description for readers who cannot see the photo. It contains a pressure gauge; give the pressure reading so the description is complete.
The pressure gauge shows 24 psi
